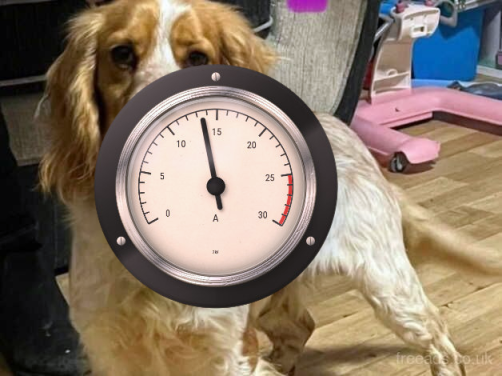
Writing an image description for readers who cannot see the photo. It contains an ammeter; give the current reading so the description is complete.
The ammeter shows 13.5 A
